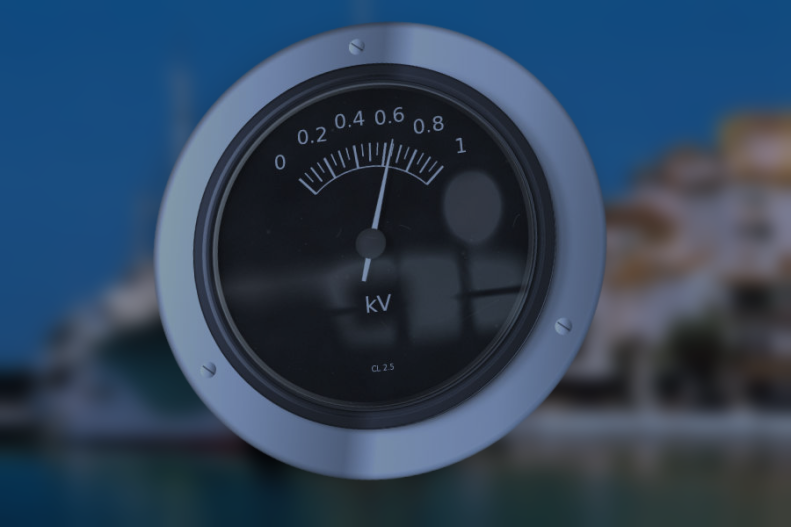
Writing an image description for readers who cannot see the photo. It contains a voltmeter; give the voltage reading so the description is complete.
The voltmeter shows 0.65 kV
